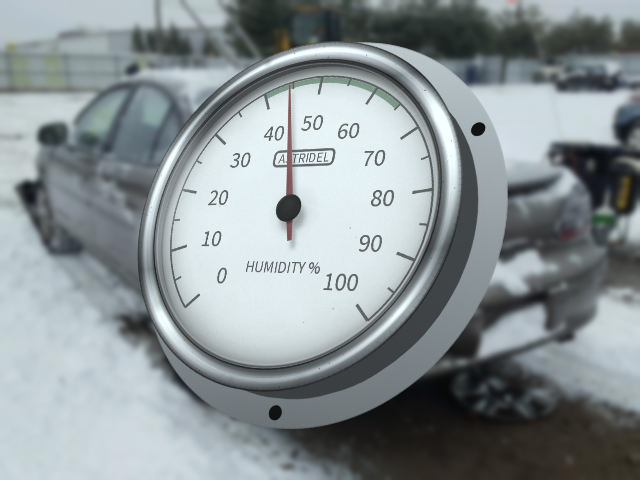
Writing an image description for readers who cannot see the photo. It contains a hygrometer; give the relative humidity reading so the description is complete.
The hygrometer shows 45 %
